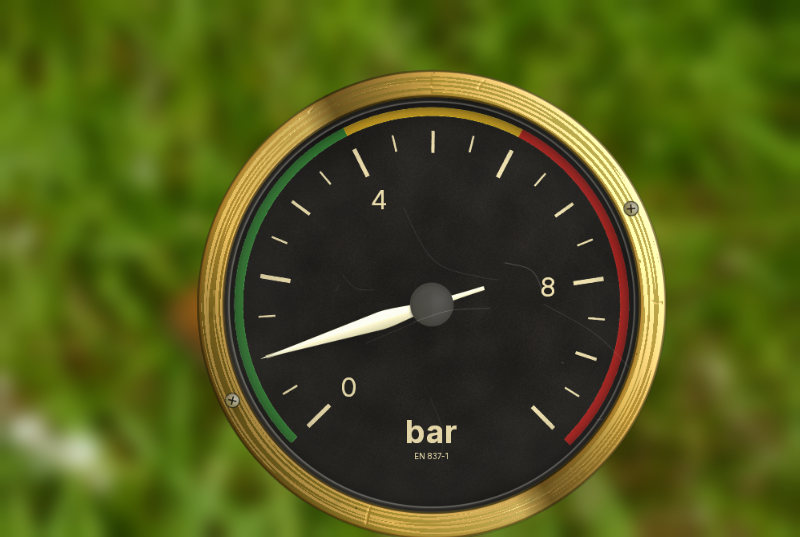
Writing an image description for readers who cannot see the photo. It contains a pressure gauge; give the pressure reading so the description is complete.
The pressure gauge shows 1 bar
